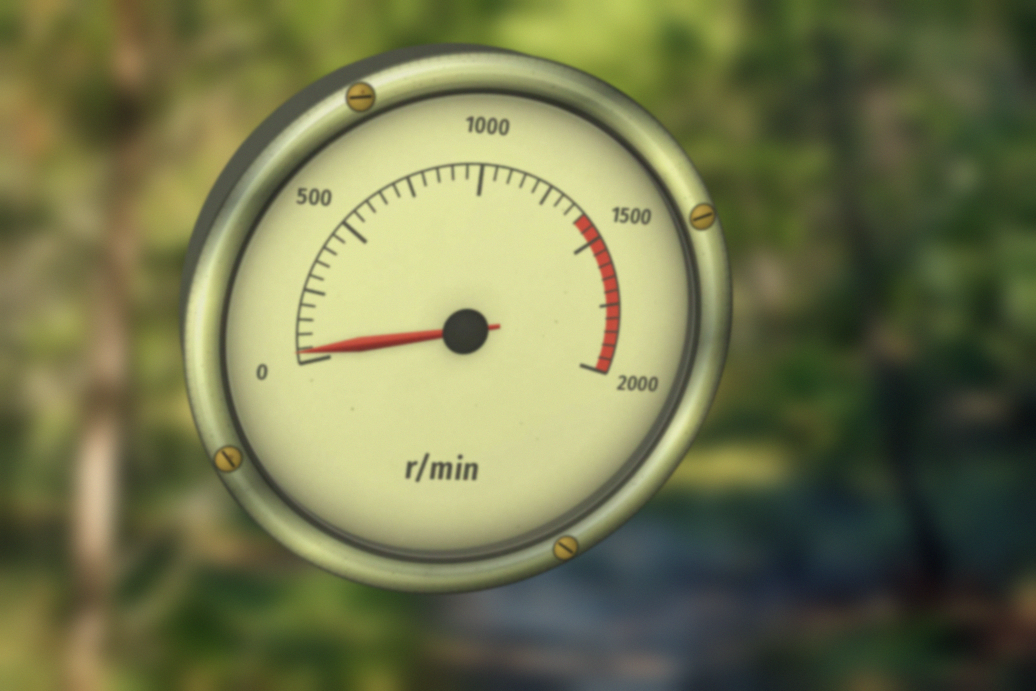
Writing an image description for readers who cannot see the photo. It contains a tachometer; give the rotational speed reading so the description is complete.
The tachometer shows 50 rpm
